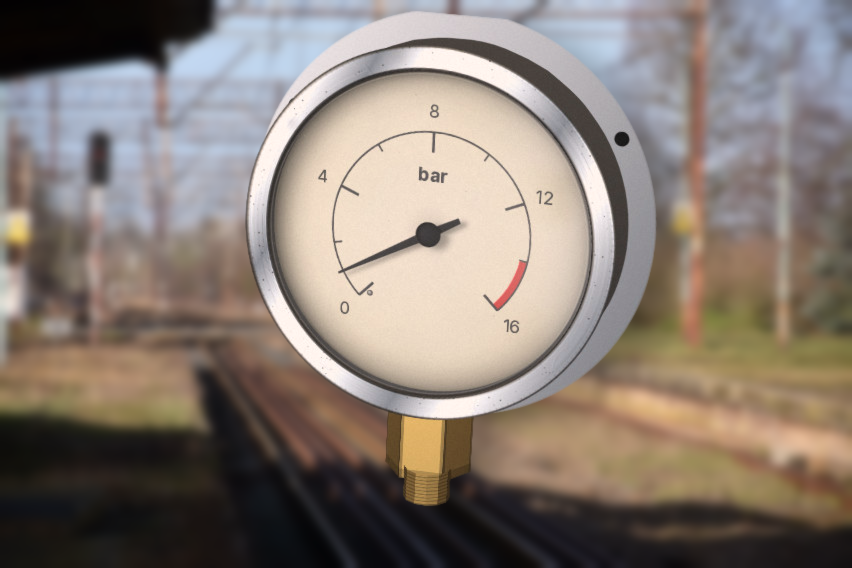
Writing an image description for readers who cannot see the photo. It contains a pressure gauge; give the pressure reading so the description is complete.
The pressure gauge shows 1 bar
